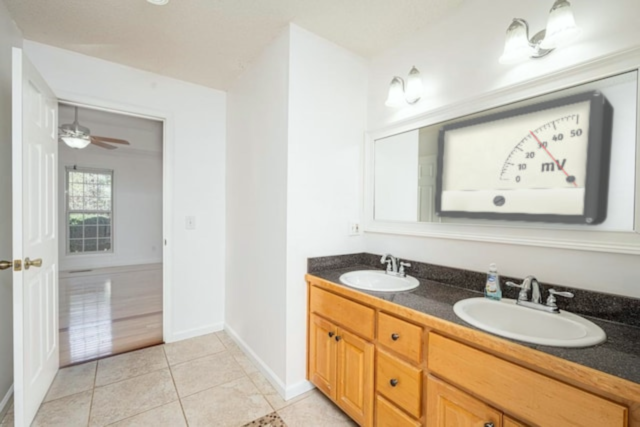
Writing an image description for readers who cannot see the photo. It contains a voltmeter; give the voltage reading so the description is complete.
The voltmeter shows 30 mV
